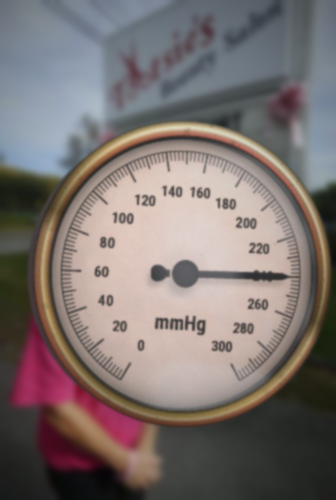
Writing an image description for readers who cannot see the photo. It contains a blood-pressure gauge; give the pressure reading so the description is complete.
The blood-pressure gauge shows 240 mmHg
